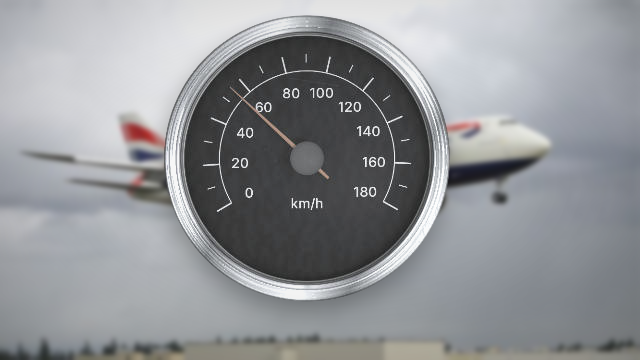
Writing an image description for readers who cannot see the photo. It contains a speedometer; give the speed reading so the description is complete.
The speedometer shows 55 km/h
